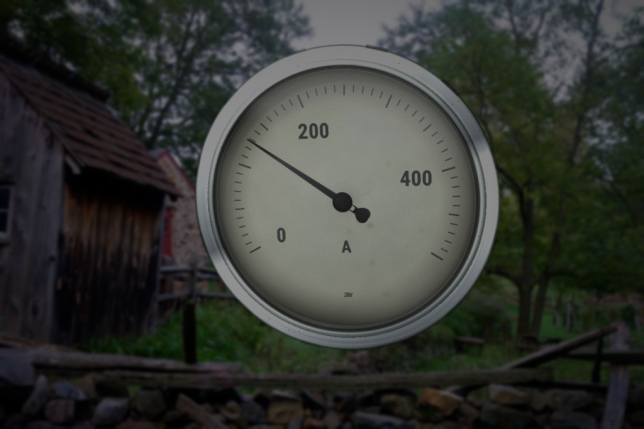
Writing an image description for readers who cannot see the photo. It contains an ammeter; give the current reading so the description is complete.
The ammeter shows 130 A
